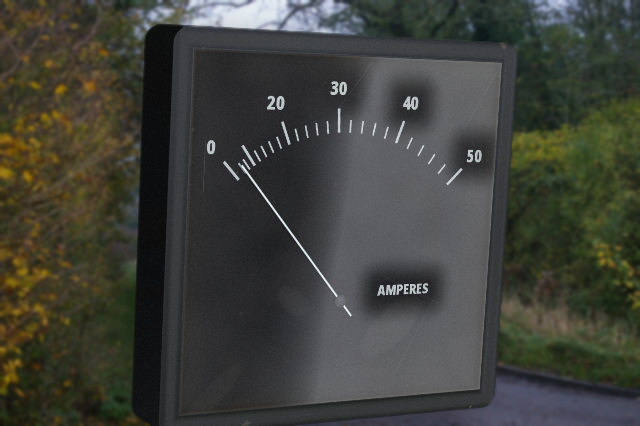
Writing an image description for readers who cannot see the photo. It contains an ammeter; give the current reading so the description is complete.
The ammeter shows 6 A
